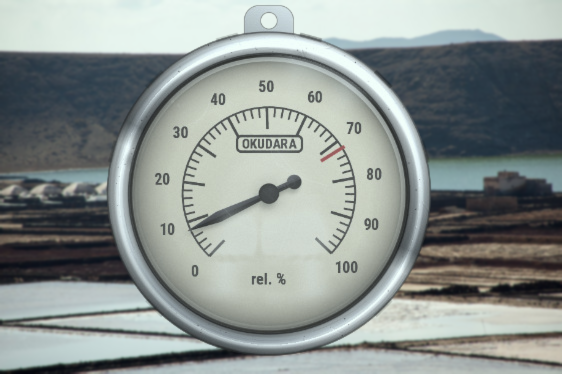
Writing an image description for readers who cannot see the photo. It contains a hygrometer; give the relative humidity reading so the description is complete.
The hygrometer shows 8 %
